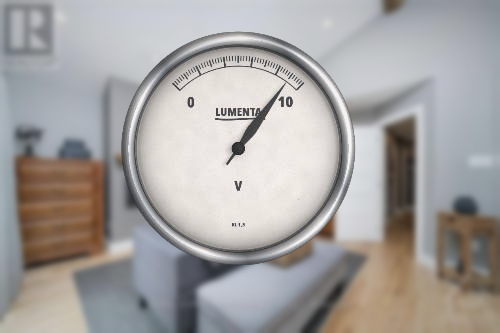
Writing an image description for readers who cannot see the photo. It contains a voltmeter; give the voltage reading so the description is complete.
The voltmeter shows 9 V
